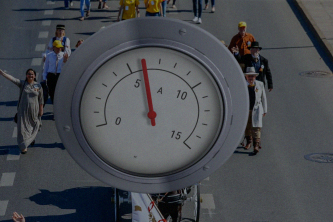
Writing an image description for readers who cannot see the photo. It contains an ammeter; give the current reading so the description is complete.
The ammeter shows 6 A
